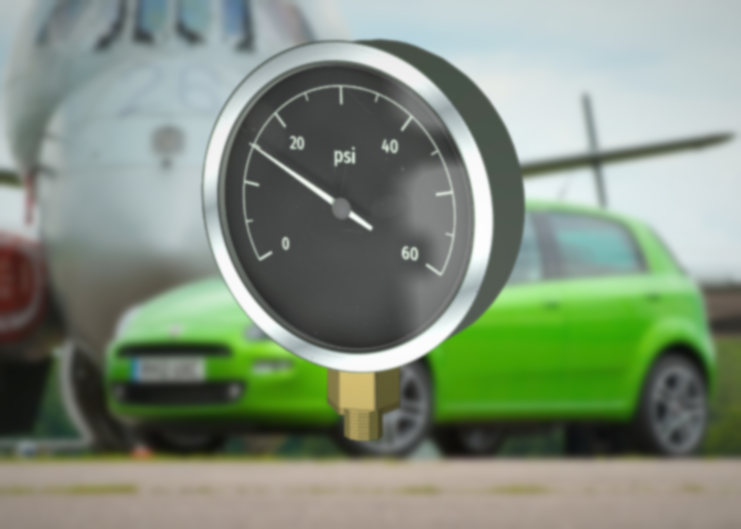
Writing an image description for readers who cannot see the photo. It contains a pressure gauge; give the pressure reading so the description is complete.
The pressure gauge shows 15 psi
